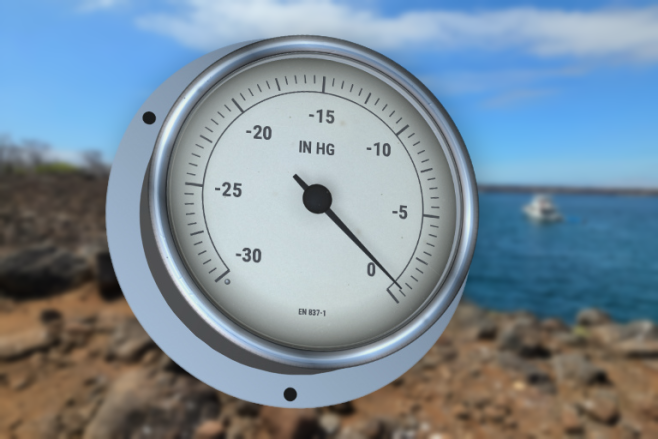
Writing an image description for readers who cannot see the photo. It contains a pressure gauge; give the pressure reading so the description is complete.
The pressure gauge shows -0.5 inHg
